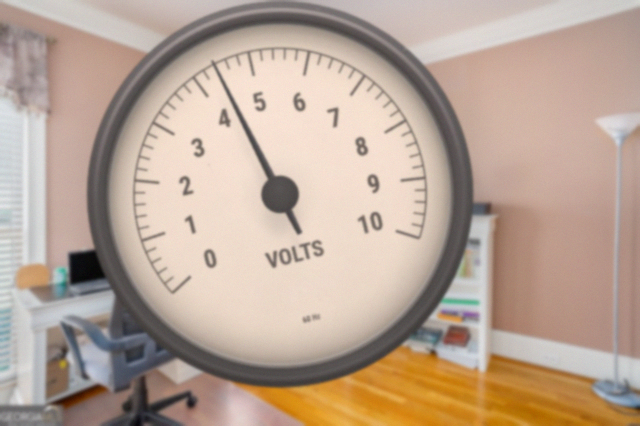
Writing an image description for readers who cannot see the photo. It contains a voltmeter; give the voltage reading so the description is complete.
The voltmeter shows 4.4 V
